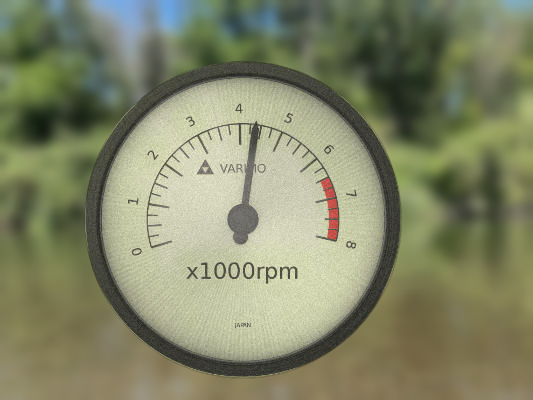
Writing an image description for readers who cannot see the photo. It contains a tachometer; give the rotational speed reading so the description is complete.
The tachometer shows 4375 rpm
